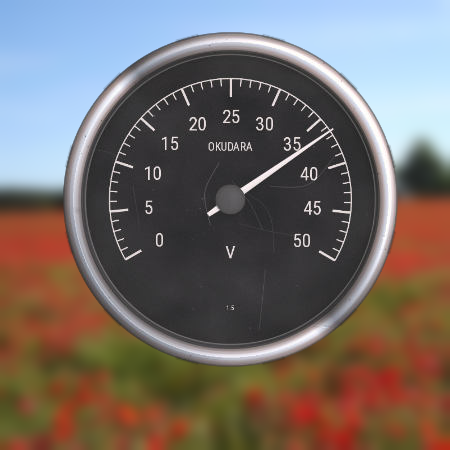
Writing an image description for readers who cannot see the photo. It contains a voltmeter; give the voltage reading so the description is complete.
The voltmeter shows 36.5 V
